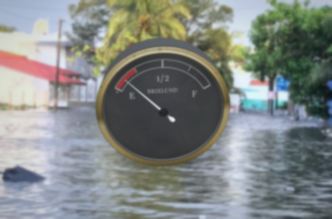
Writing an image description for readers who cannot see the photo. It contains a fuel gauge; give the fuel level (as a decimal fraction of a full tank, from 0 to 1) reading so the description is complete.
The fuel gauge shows 0.125
